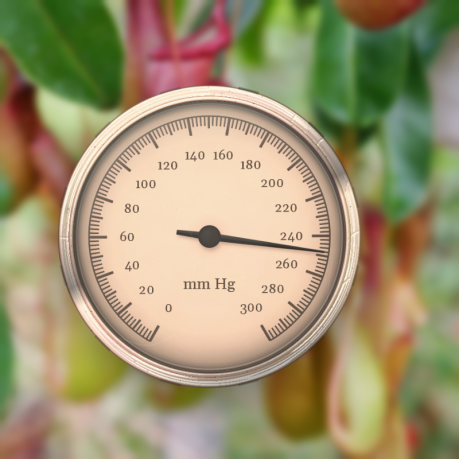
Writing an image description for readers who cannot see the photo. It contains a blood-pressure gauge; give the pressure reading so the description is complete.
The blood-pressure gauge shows 248 mmHg
